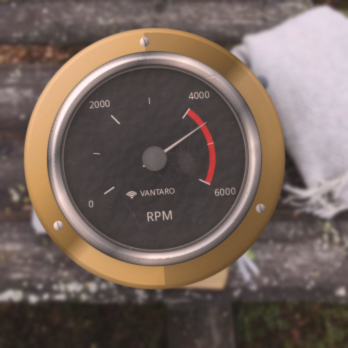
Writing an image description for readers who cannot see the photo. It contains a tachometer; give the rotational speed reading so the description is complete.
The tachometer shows 4500 rpm
